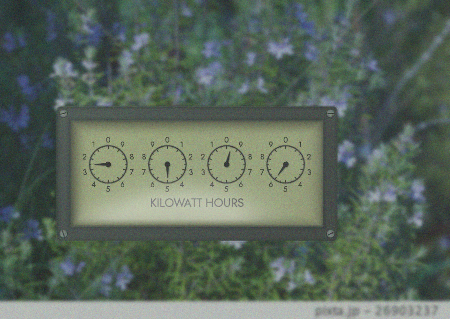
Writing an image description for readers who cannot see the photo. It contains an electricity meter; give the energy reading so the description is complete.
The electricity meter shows 2496 kWh
